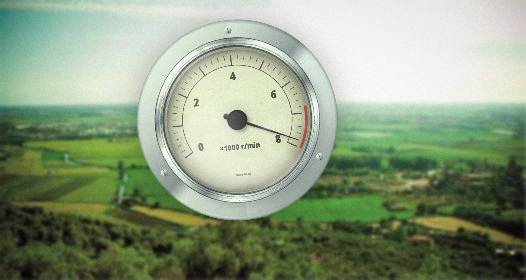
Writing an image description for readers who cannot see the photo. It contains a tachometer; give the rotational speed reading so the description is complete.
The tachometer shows 7800 rpm
